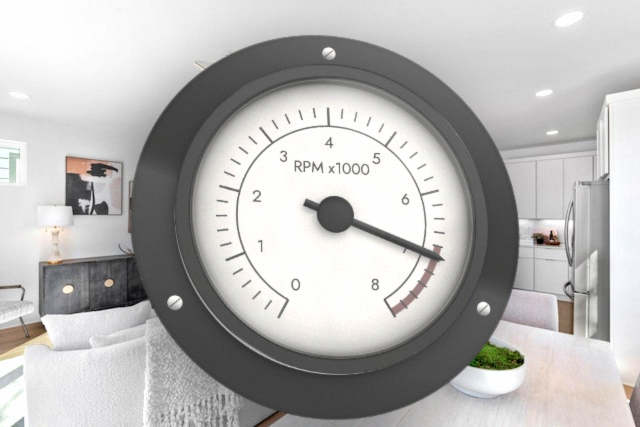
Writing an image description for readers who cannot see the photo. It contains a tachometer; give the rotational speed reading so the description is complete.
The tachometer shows 7000 rpm
